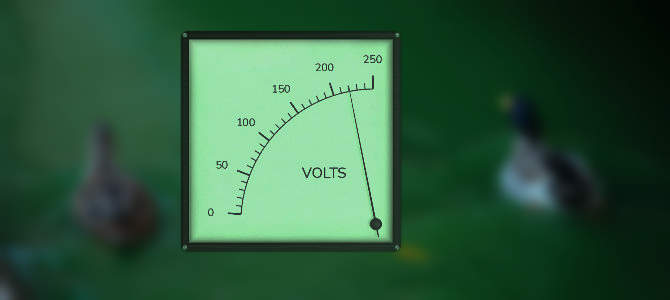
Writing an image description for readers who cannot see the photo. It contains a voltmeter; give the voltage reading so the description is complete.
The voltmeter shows 220 V
